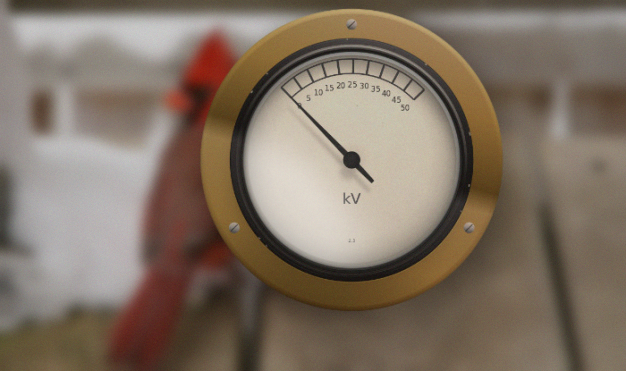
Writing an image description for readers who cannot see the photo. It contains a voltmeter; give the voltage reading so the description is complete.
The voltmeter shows 0 kV
